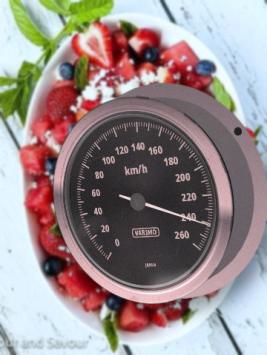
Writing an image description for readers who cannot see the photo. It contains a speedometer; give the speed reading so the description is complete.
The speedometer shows 240 km/h
